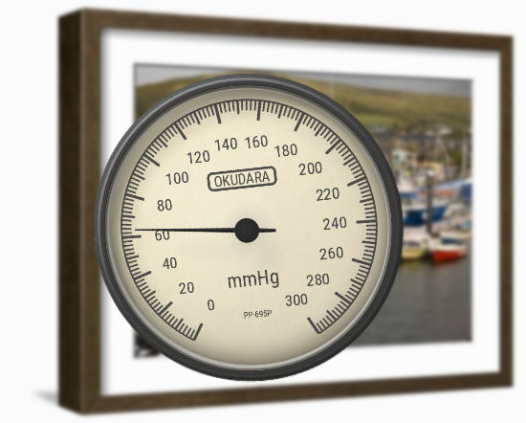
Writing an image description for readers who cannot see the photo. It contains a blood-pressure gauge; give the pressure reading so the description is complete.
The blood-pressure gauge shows 64 mmHg
